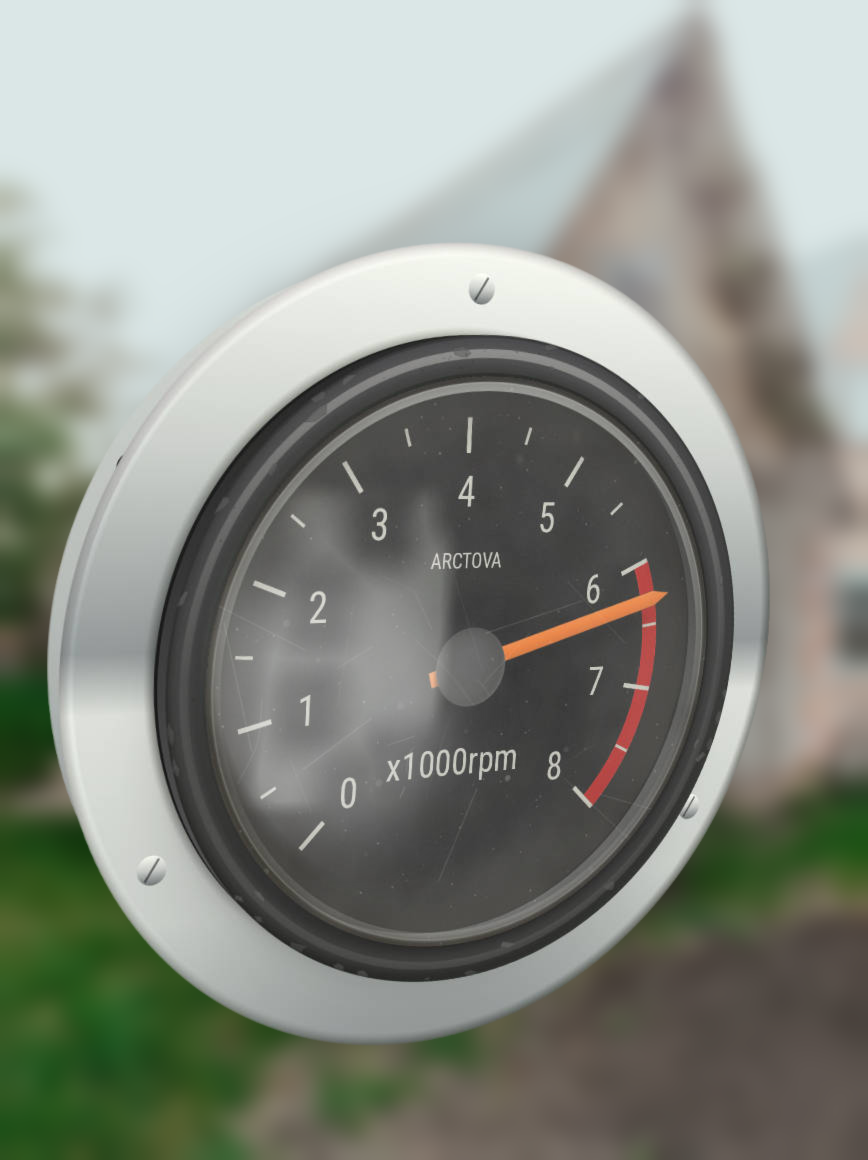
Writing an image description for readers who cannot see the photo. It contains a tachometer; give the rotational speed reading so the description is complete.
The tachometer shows 6250 rpm
